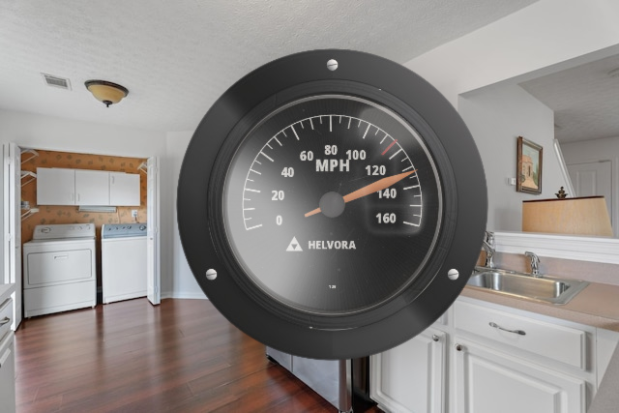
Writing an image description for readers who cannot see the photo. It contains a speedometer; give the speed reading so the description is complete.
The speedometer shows 132.5 mph
